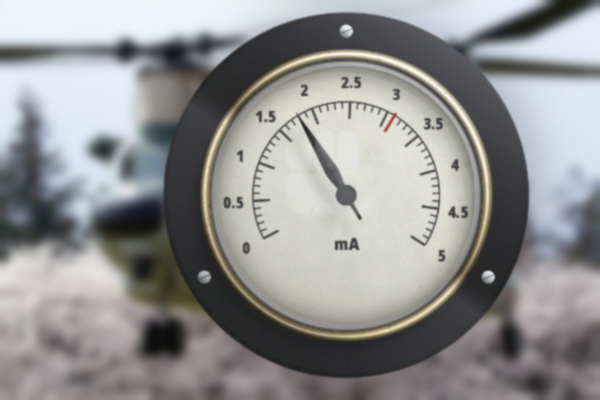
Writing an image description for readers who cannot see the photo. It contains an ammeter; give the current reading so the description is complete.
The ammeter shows 1.8 mA
